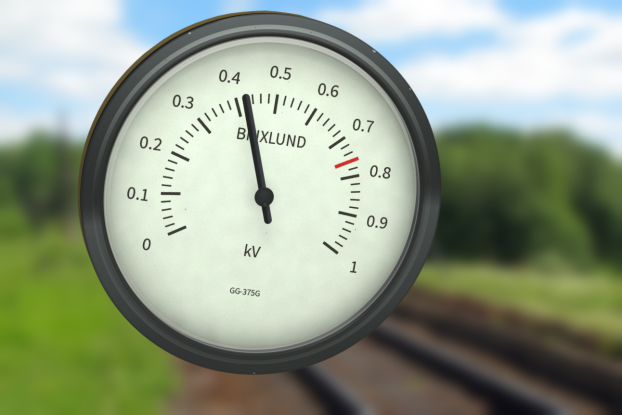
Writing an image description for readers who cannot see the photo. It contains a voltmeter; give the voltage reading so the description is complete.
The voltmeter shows 0.42 kV
